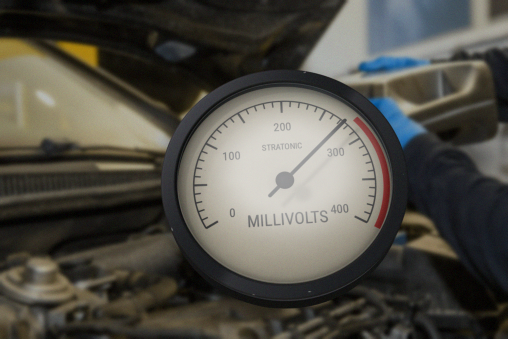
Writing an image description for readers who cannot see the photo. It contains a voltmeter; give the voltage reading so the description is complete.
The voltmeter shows 275 mV
